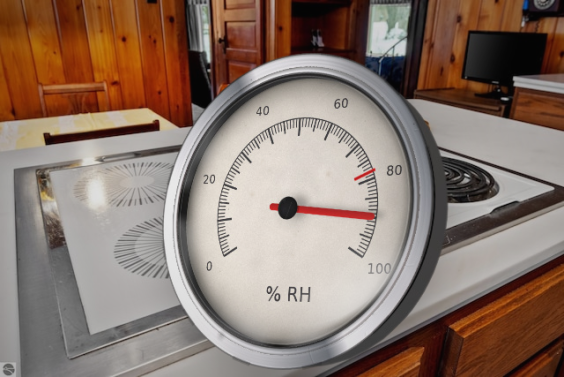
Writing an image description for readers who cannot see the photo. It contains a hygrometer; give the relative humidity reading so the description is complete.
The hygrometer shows 90 %
